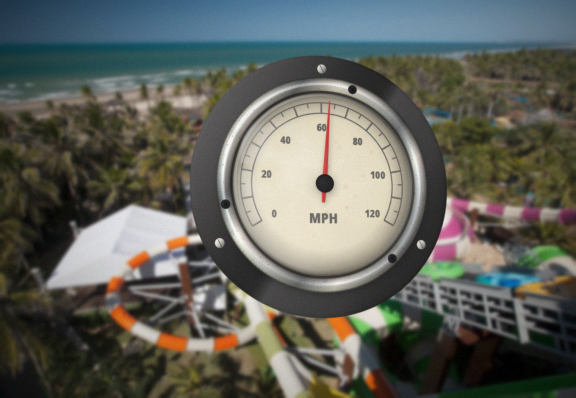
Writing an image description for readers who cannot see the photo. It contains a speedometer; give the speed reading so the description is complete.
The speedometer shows 62.5 mph
